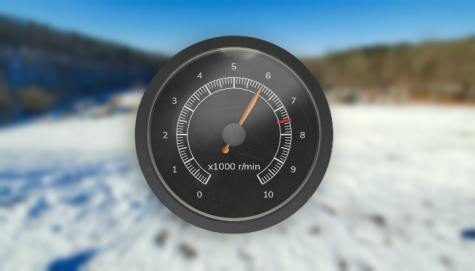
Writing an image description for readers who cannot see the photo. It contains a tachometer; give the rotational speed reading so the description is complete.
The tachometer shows 6000 rpm
